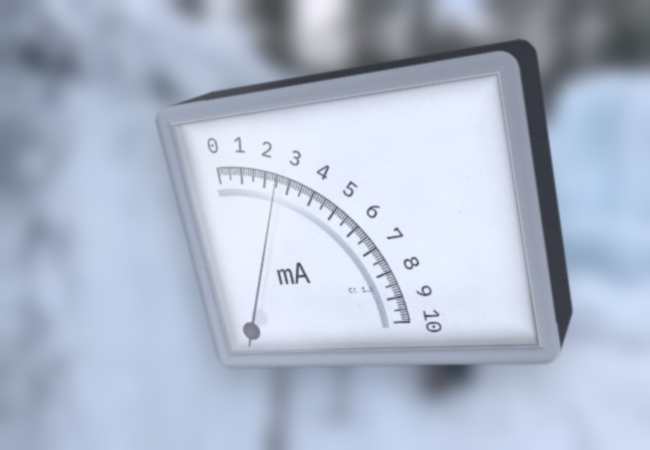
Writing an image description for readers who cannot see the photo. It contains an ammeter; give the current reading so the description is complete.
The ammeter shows 2.5 mA
